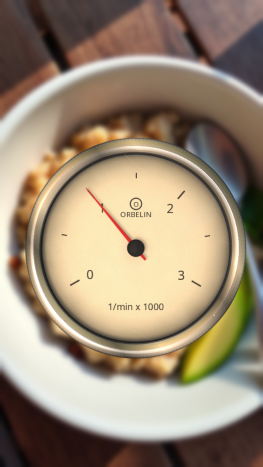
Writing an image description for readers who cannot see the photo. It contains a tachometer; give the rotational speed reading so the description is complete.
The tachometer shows 1000 rpm
